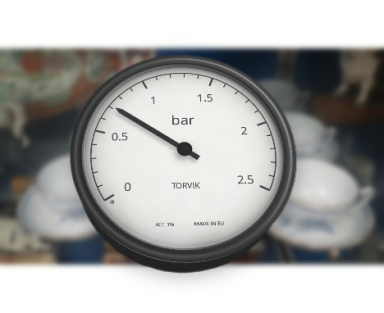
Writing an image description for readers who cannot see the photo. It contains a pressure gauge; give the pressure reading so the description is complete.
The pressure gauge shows 0.7 bar
